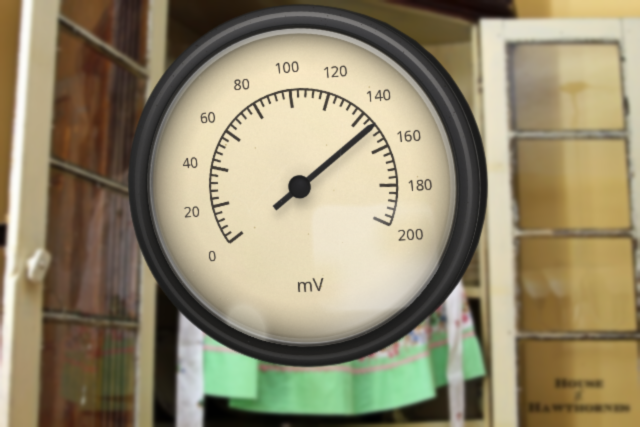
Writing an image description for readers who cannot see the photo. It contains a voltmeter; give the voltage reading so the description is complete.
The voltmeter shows 148 mV
